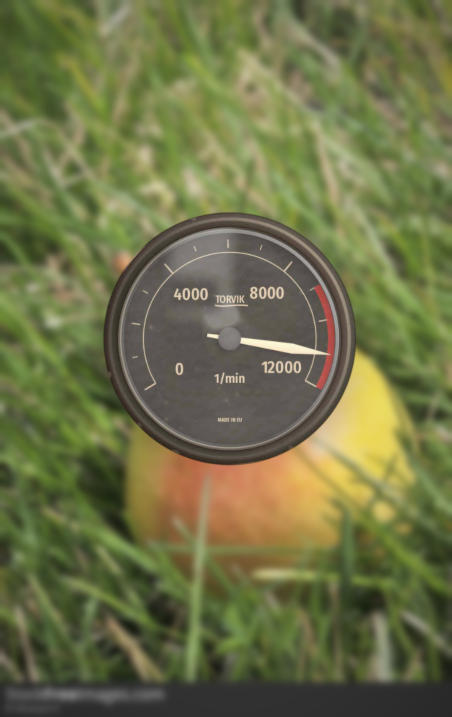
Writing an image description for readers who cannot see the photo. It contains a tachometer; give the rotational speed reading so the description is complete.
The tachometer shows 11000 rpm
